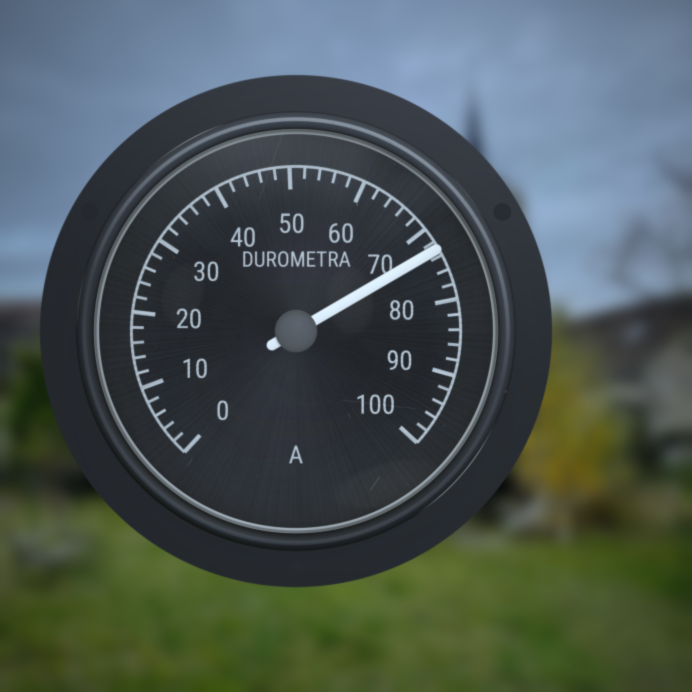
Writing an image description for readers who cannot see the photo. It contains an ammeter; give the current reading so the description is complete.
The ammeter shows 73 A
